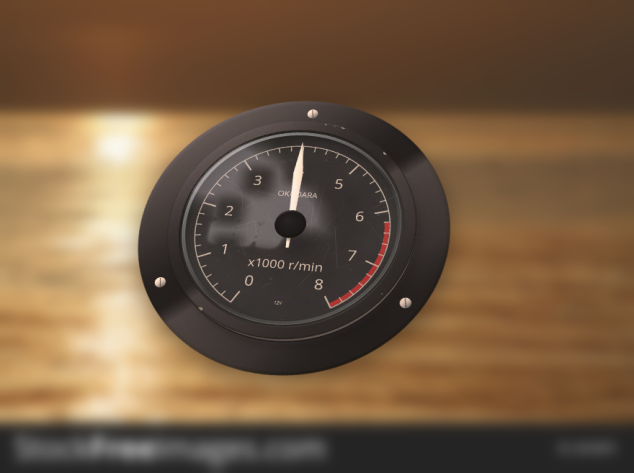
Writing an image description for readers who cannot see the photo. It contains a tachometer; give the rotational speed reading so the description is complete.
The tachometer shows 4000 rpm
